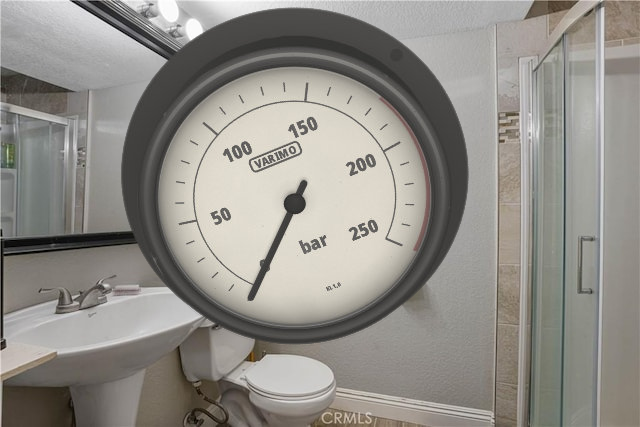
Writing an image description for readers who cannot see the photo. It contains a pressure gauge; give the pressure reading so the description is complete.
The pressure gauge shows 0 bar
